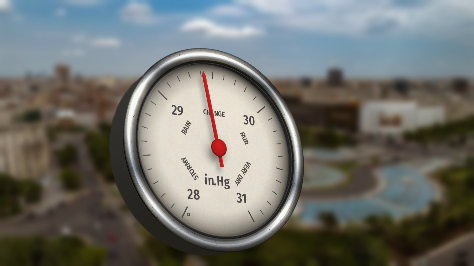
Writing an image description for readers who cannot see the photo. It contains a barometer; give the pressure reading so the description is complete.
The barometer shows 29.4 inHg
